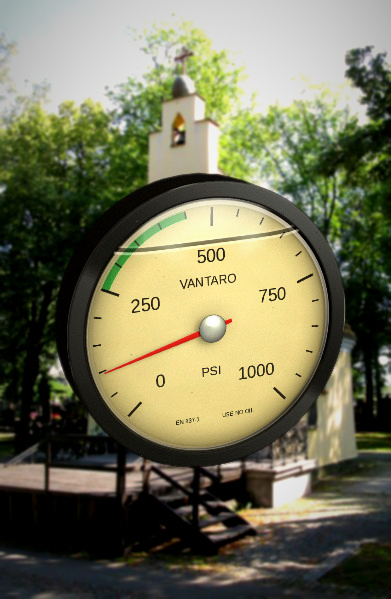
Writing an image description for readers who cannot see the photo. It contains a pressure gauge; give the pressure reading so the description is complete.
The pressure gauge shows 100 psi
